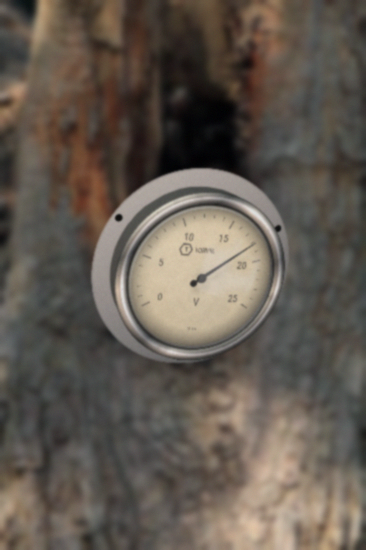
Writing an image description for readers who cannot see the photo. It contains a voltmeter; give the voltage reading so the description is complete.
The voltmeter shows 18 V
